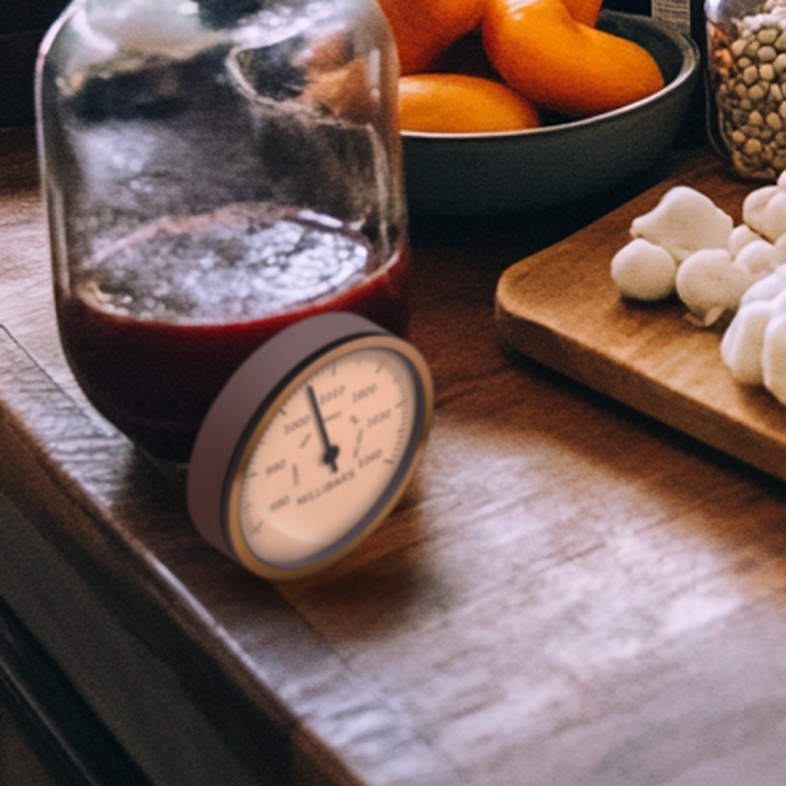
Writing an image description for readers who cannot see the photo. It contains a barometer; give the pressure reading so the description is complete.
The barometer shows 1005 mbar
